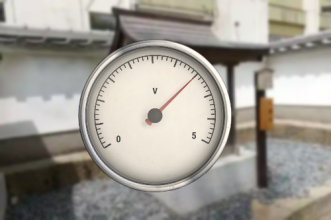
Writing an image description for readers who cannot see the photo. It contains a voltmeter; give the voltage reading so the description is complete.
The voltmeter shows 3.5 V
